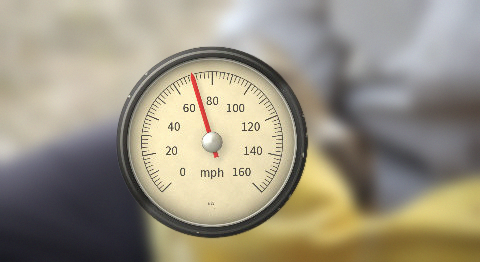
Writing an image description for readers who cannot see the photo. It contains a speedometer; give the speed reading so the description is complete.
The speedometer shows 70 mph
